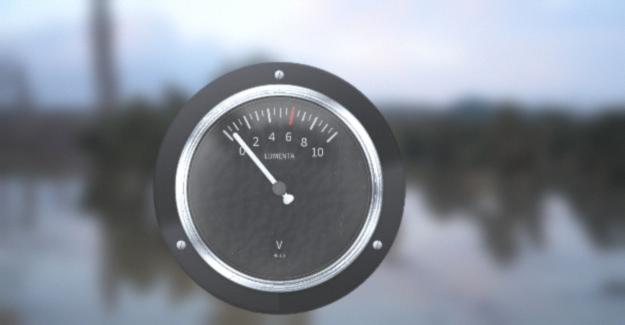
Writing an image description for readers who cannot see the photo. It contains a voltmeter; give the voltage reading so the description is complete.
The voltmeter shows 0.5 V
